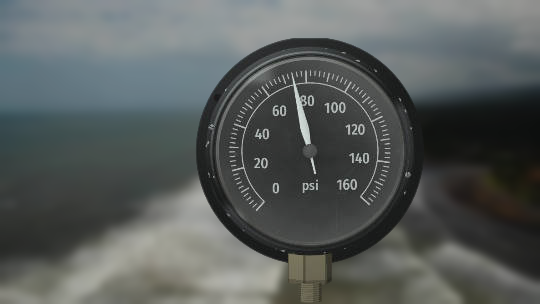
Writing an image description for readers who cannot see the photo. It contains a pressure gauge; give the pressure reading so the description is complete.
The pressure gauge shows 74 psi
